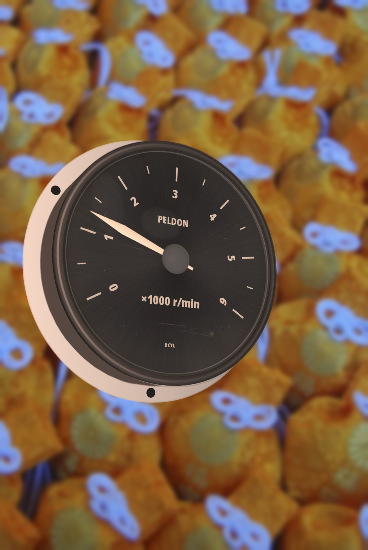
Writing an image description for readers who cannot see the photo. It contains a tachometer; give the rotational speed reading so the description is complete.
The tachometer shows 1250 rpm
